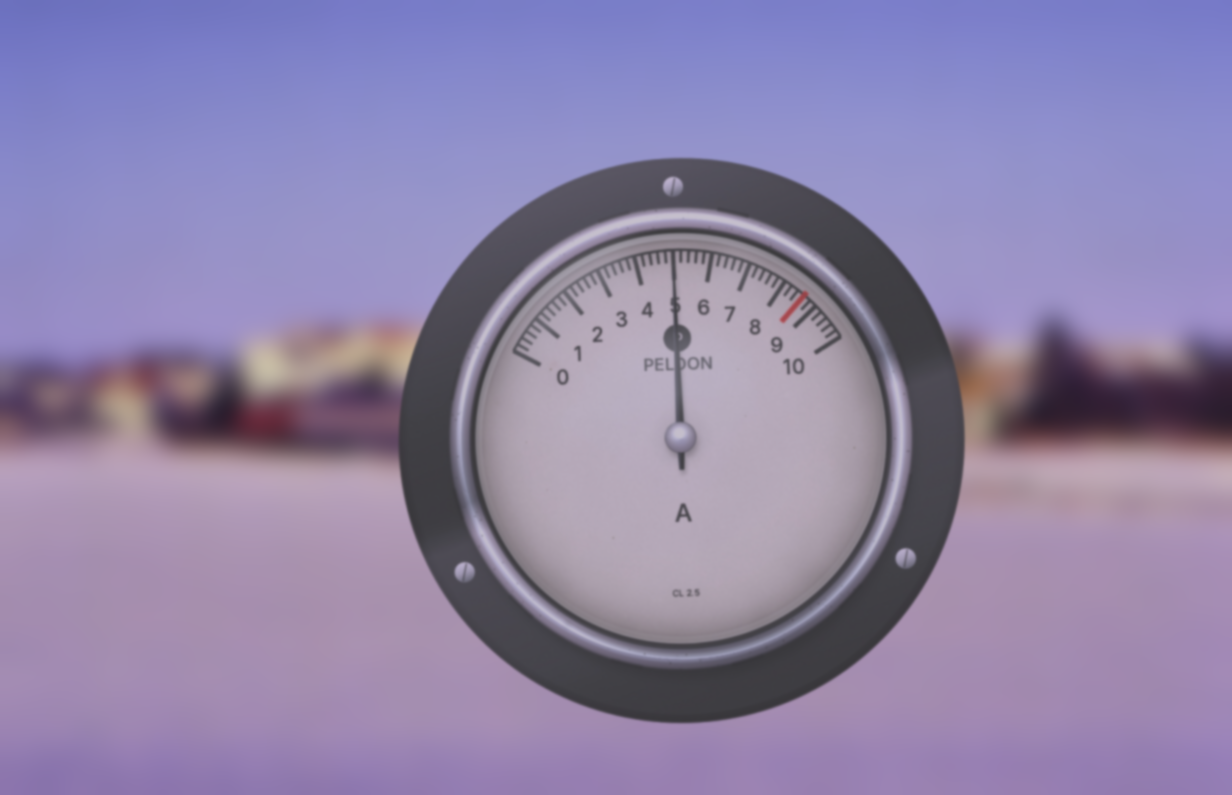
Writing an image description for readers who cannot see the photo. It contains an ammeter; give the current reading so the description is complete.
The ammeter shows 5 A
